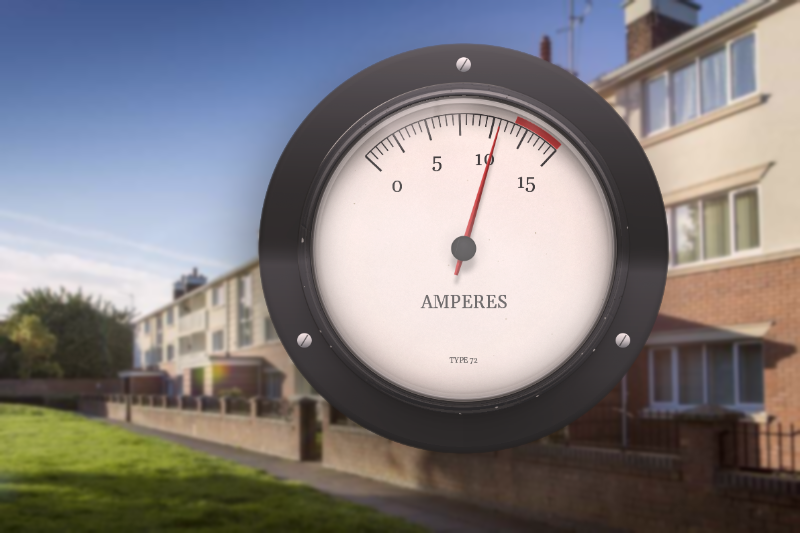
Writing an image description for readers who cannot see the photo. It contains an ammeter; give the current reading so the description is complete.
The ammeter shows 10.5 A
